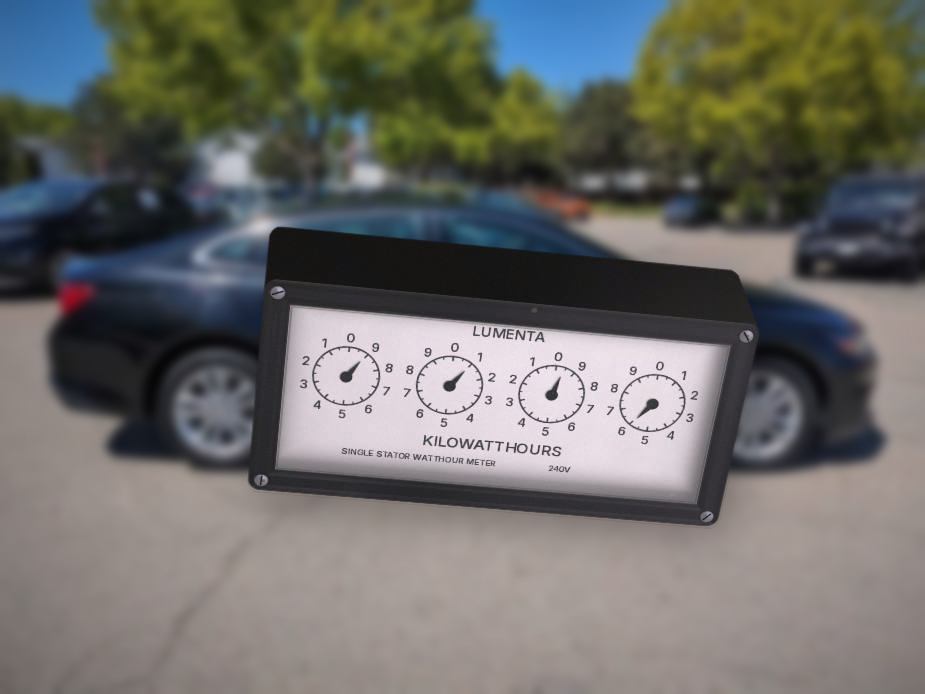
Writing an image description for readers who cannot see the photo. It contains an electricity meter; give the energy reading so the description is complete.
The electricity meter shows 9096 kWh
